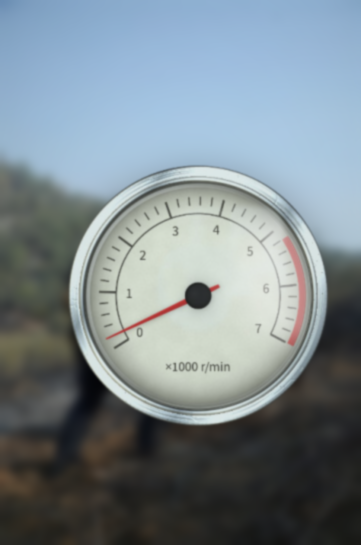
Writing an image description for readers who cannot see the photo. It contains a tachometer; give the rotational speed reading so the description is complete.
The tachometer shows 200 rpm
